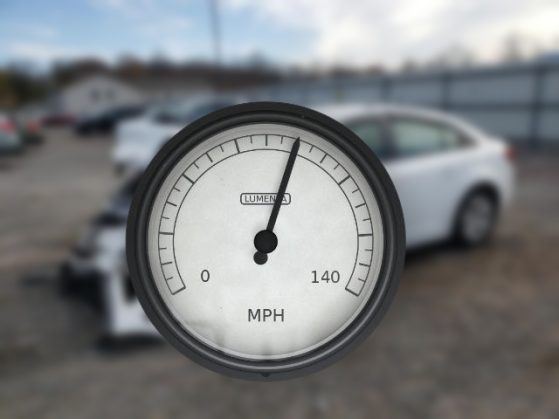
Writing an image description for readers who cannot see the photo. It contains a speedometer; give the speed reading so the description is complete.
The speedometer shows 80 mph
